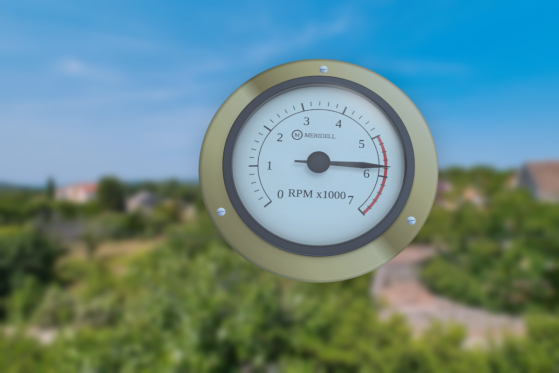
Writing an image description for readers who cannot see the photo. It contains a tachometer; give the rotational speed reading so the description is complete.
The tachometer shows 5800 rpm
